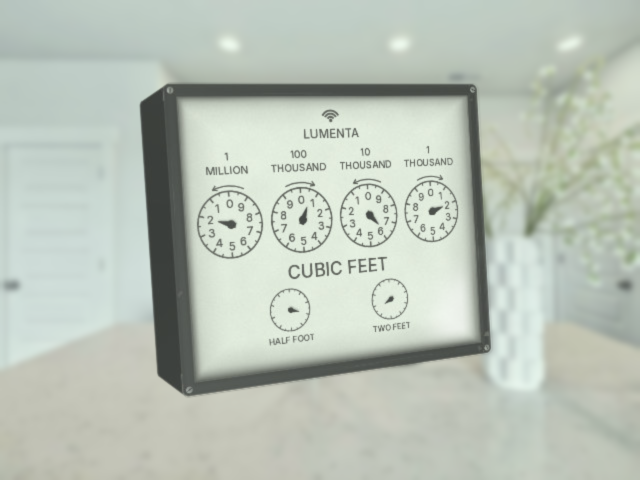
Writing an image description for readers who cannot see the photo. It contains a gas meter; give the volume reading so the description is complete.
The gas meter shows 206200 ft³
